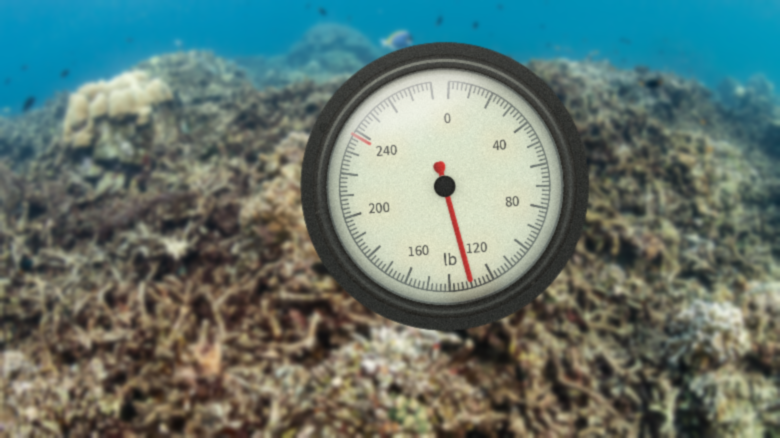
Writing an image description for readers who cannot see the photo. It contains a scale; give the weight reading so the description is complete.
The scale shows 130 lb
